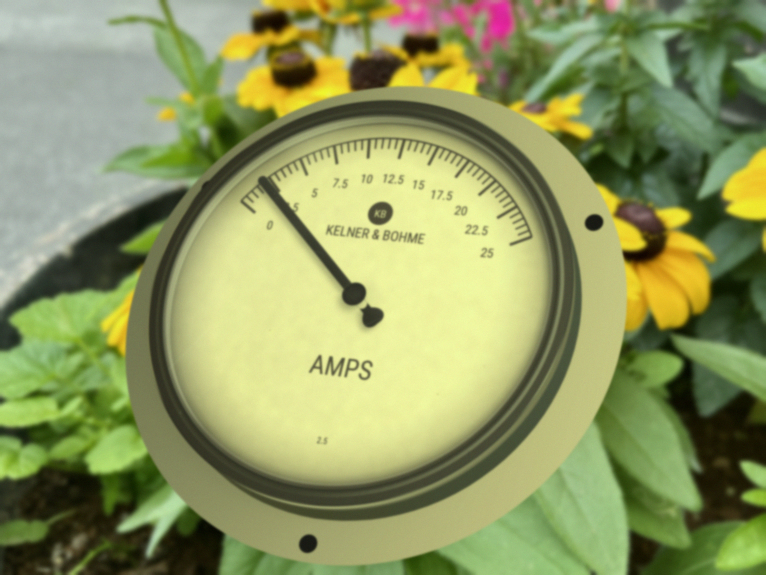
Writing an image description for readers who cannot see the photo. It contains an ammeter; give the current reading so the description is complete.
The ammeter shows 2 A
